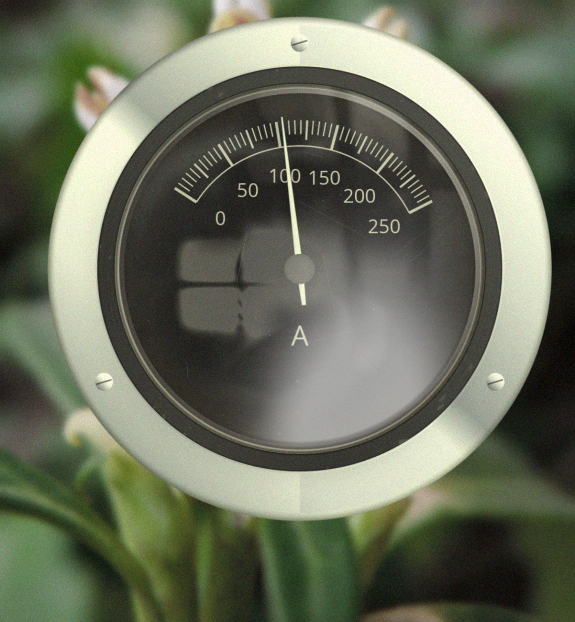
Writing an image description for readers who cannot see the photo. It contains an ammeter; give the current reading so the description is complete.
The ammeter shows 105 A
